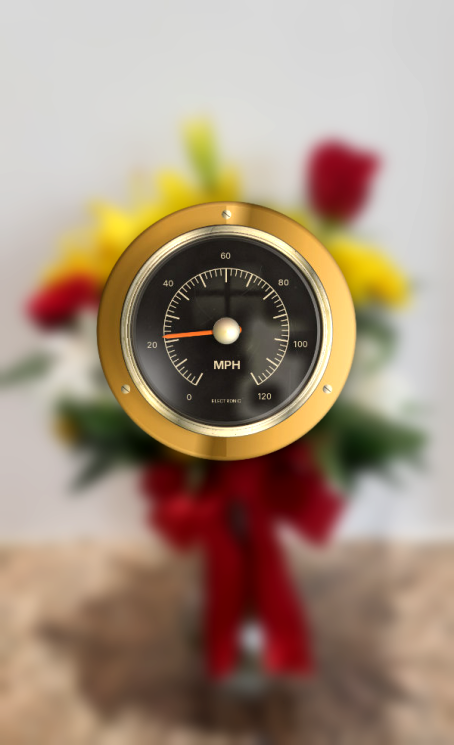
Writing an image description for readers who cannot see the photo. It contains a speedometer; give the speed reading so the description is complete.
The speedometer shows 22 mph
